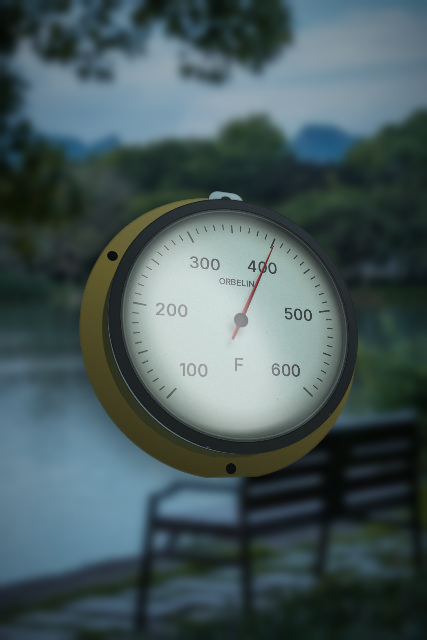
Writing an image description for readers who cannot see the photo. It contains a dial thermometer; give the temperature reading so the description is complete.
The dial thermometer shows 400 °F
